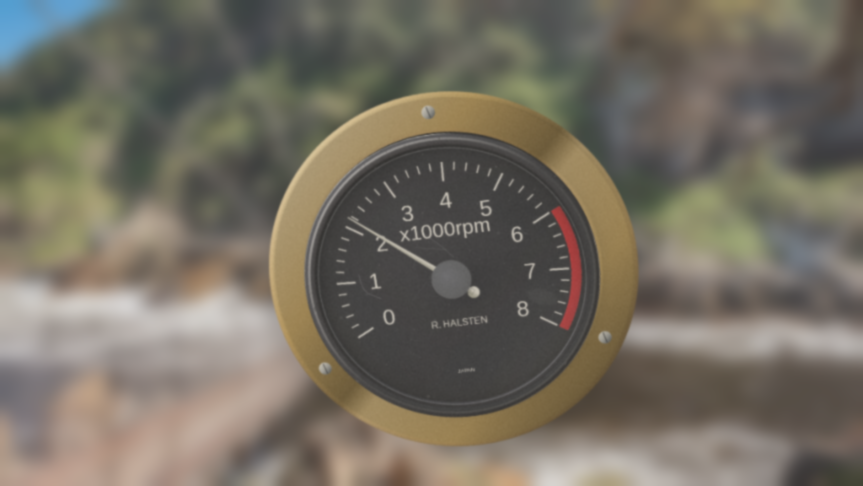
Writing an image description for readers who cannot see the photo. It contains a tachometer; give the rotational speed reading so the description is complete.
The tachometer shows 2200 rpm
